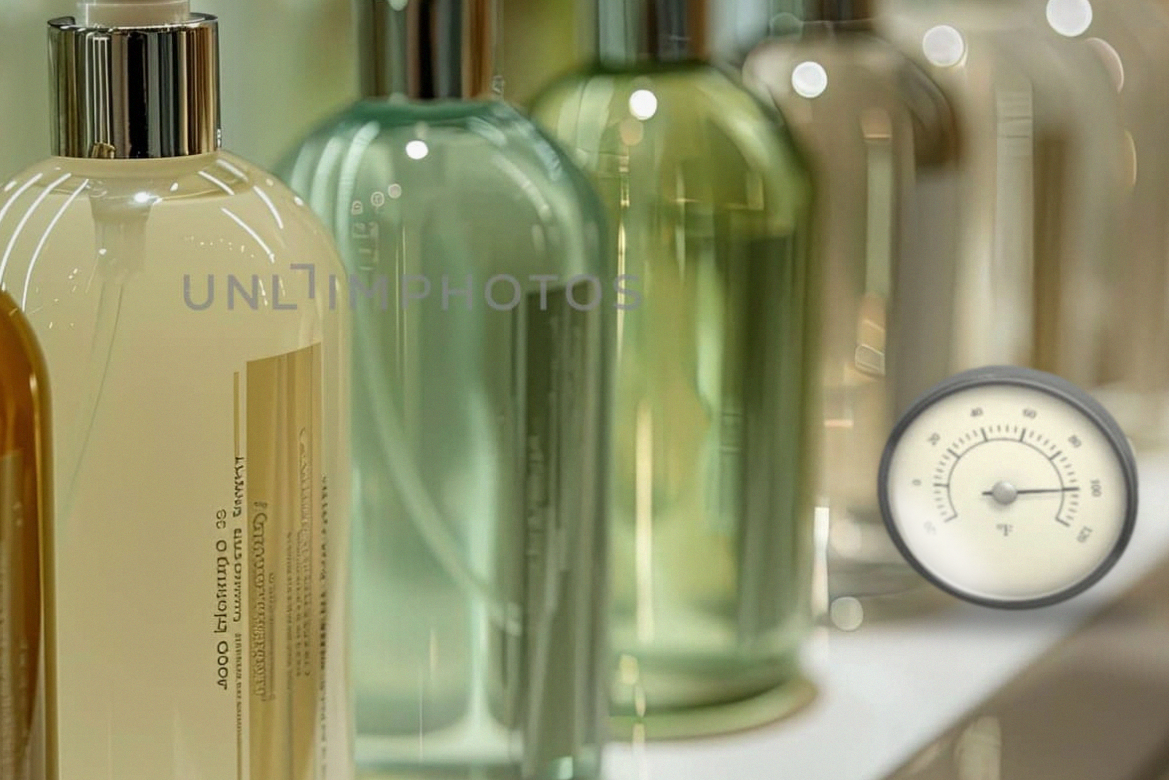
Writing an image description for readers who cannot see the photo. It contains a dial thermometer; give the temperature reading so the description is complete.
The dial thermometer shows 100 °F
